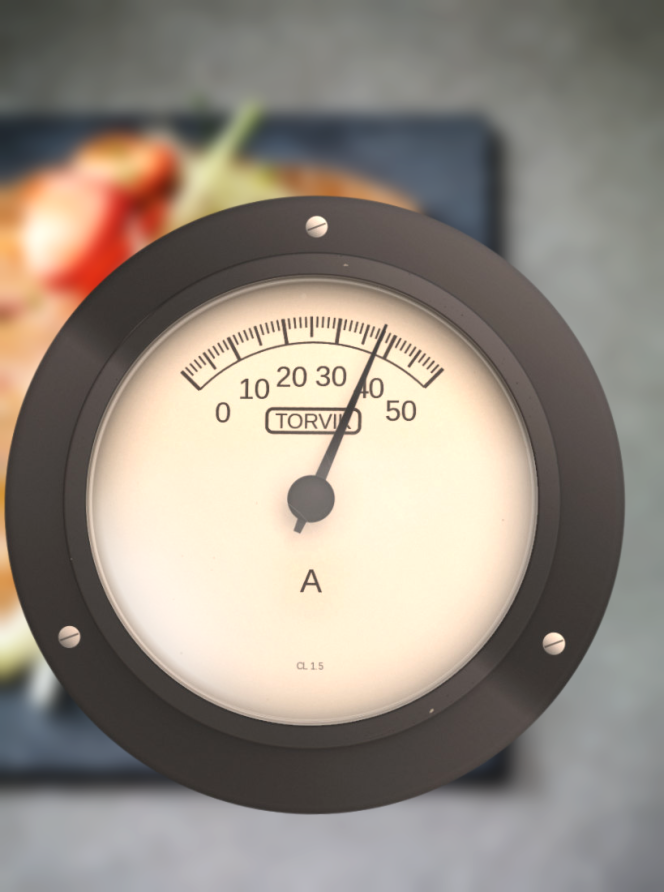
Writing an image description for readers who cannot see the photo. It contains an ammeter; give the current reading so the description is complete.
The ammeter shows 38 A
